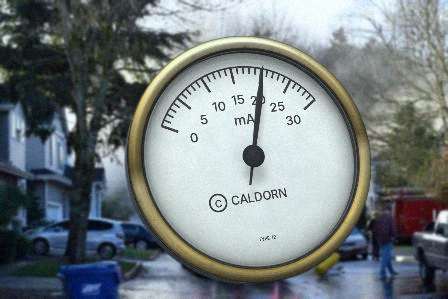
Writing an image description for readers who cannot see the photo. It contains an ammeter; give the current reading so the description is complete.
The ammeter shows 20 mA
